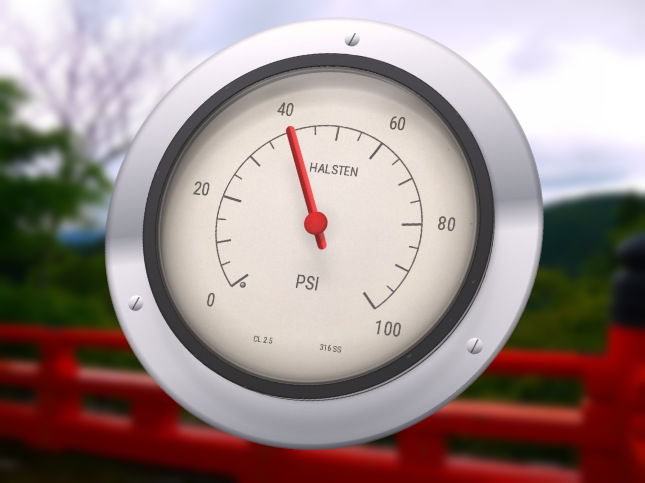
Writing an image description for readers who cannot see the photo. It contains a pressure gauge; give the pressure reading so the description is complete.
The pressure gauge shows 40 psi
